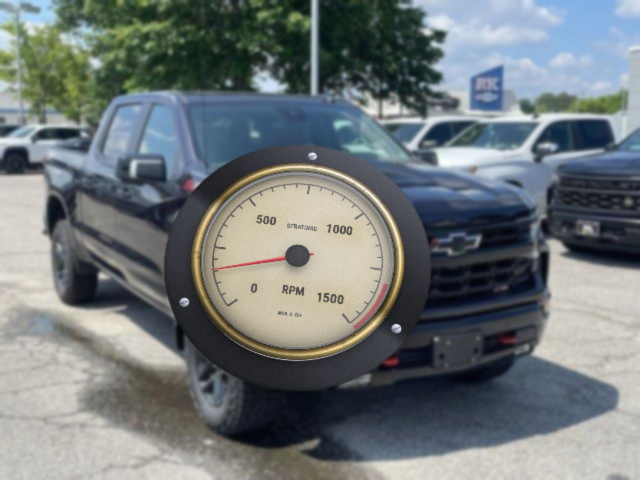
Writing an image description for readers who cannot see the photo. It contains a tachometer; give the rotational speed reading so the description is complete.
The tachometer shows 150 rpm
